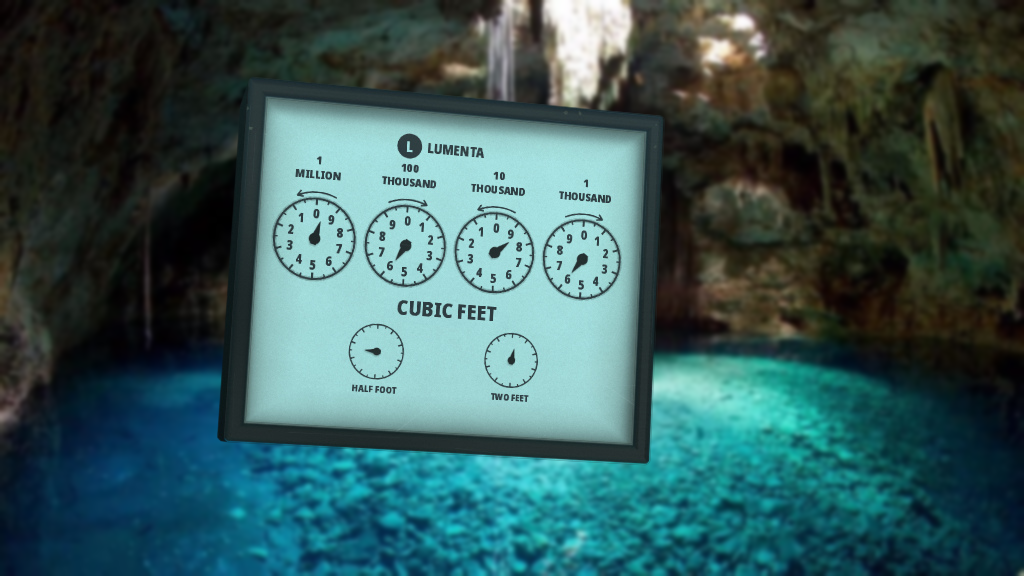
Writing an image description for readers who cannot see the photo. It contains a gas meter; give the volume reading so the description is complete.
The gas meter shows 958600 ft³
